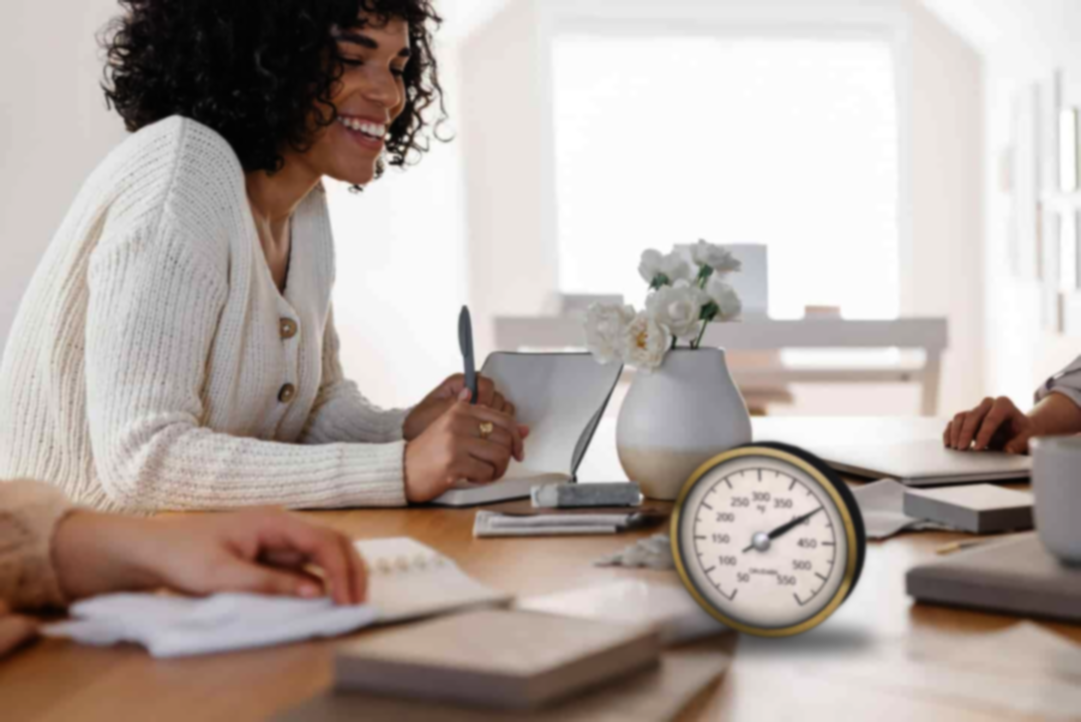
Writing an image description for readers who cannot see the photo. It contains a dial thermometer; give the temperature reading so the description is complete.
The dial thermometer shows 400 °F
